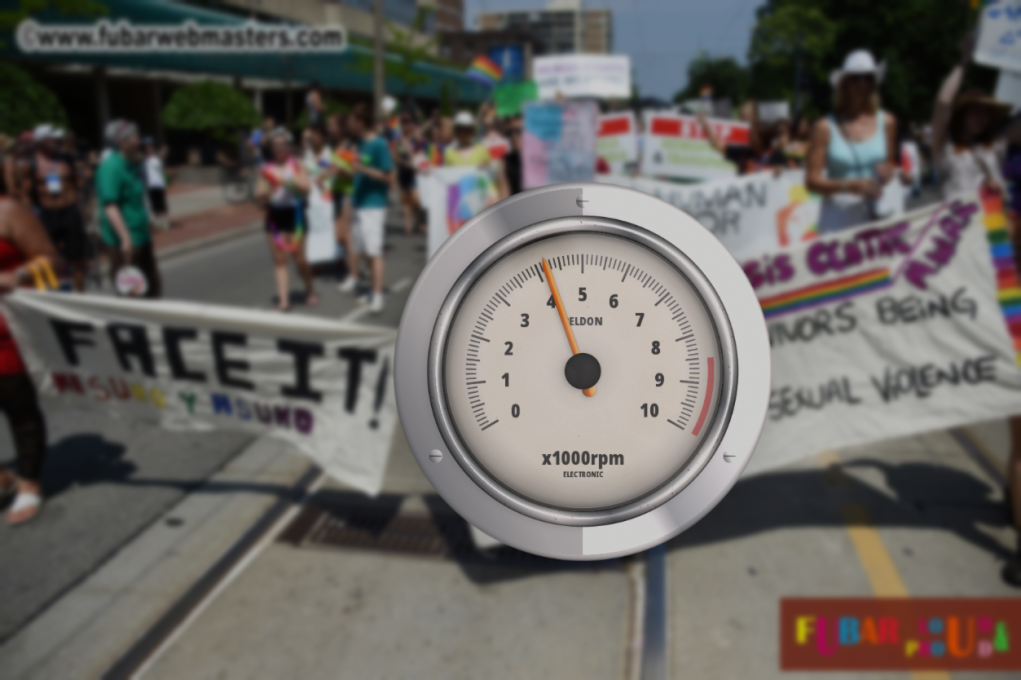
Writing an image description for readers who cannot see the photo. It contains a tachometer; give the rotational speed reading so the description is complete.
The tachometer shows 4200 rpm
